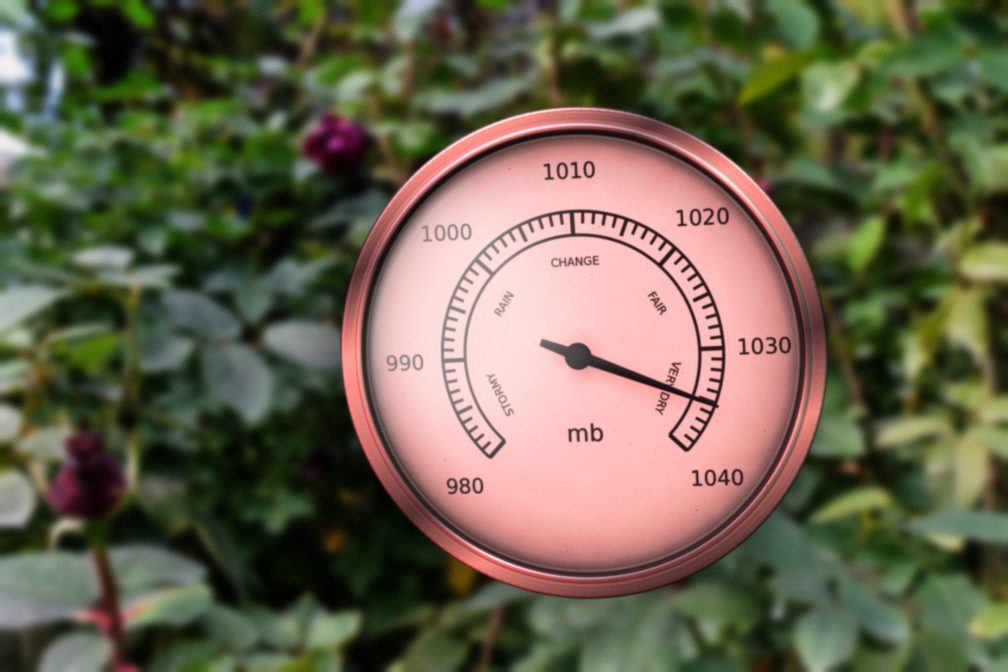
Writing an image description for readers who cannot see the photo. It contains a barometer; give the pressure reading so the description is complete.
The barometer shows 1035 mbar
